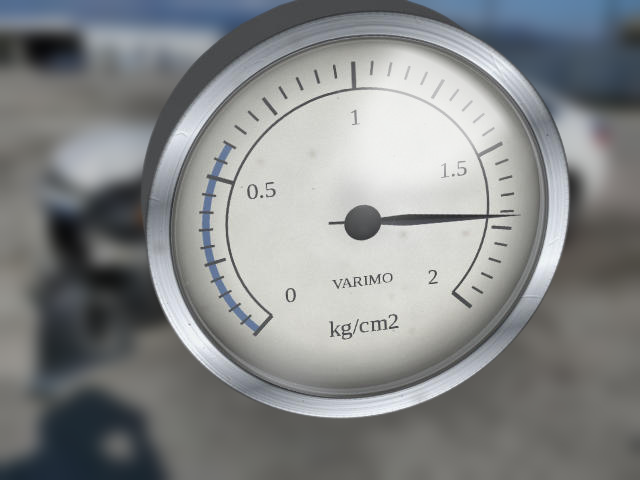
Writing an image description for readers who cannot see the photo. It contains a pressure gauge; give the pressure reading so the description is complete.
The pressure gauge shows 1.7 kg/cm²
